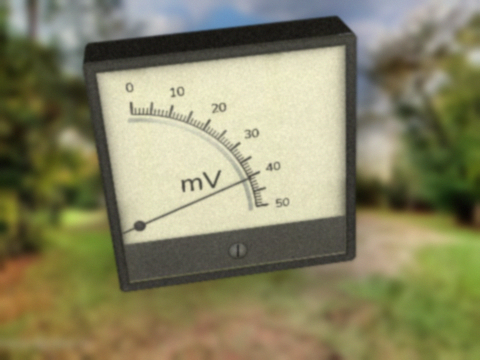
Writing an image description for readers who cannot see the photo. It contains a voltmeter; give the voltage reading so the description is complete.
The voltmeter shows 40 mV
